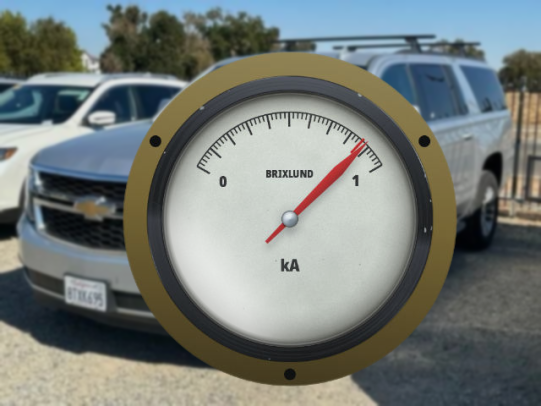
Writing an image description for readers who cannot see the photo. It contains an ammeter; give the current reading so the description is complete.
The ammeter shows 0.88 kA
